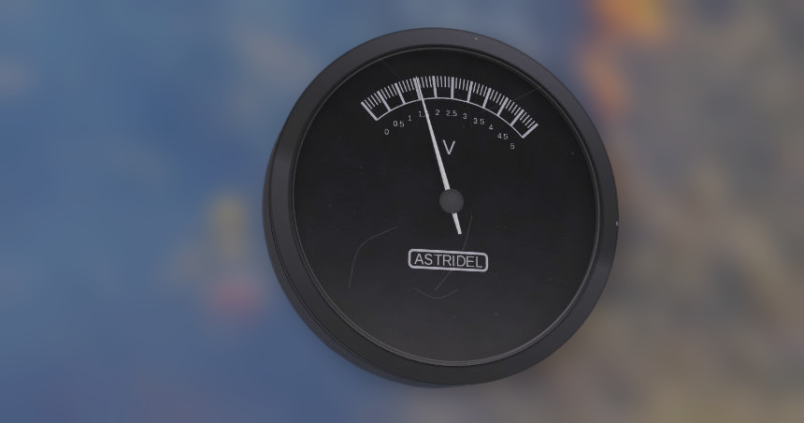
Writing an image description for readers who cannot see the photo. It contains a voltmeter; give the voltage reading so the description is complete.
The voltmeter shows 1.5 V
